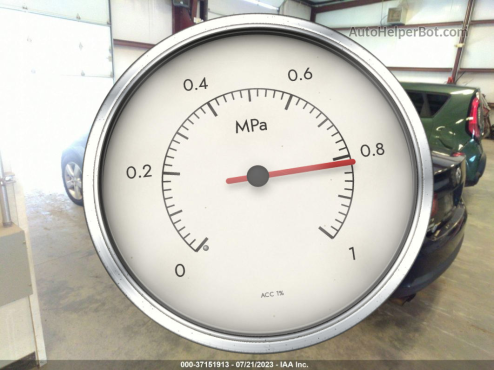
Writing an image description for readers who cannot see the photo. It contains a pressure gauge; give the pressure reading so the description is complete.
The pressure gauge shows 0.82 MPa
